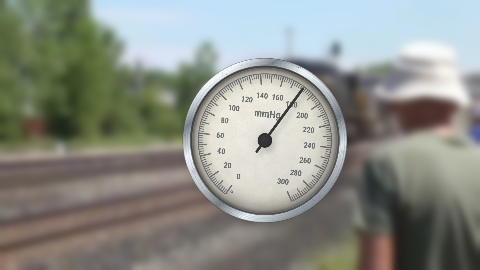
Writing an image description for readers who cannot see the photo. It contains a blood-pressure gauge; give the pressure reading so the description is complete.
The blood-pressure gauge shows 180 mmHg
